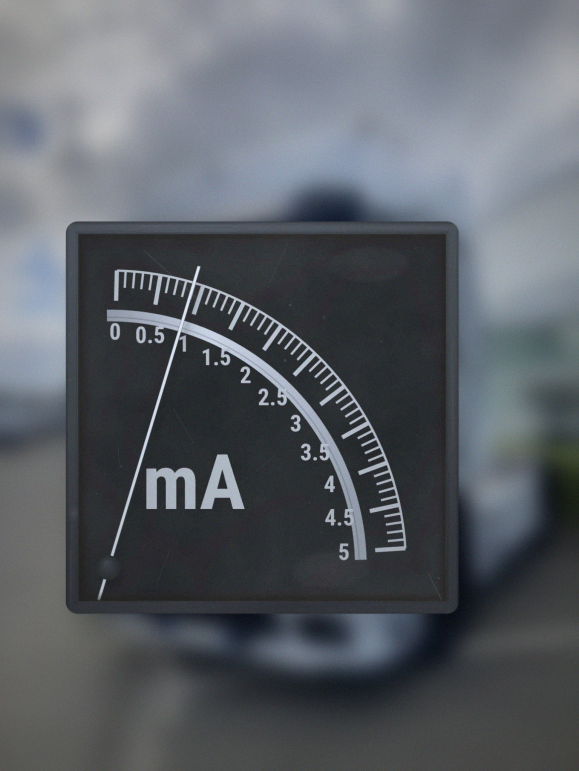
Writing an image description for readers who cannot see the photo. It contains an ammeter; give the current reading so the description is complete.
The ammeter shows 0.9 mA
